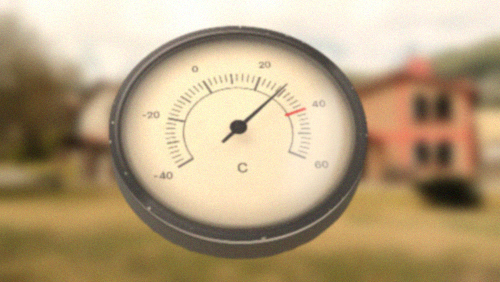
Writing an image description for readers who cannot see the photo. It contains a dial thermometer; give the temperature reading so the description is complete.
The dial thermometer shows 30 °C
